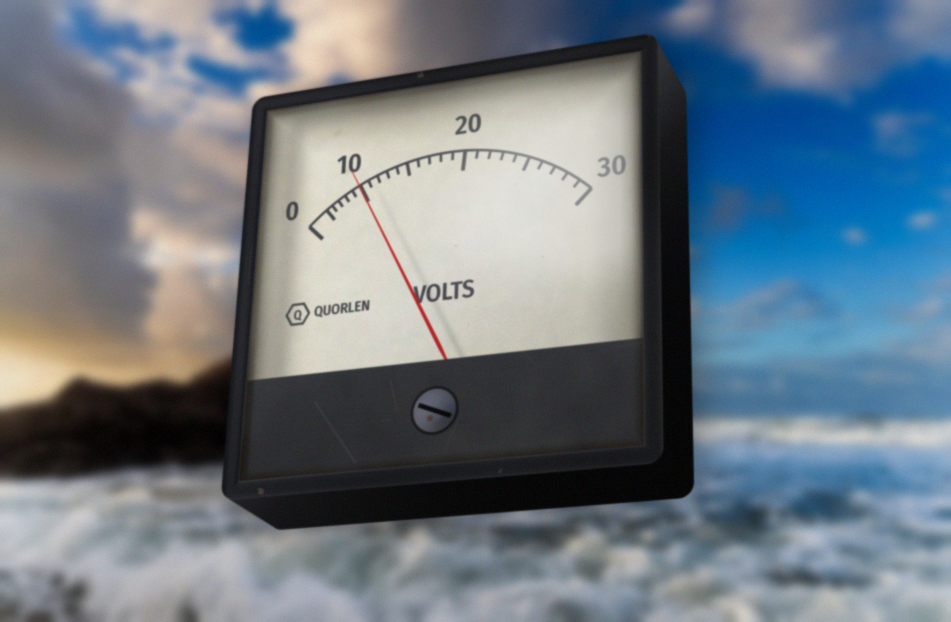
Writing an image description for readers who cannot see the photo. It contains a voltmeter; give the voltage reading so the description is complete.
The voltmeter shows 10 V
